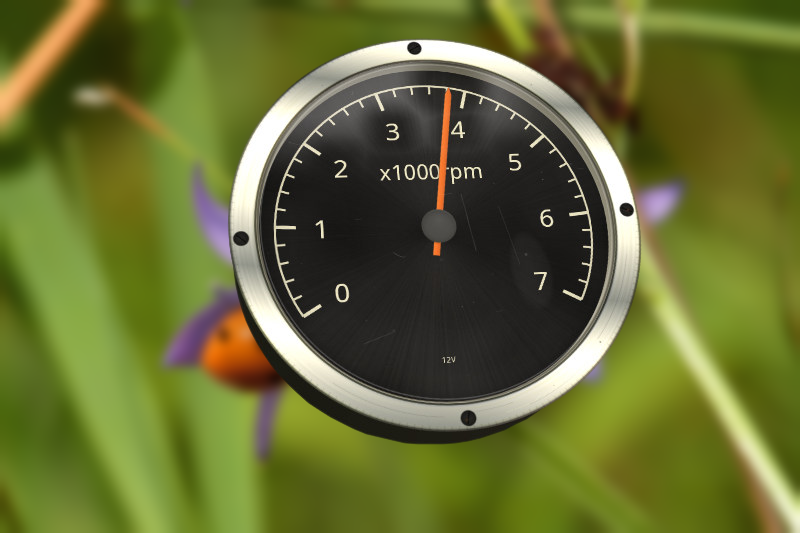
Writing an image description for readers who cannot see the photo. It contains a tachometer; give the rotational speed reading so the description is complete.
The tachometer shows 3800 rpm
